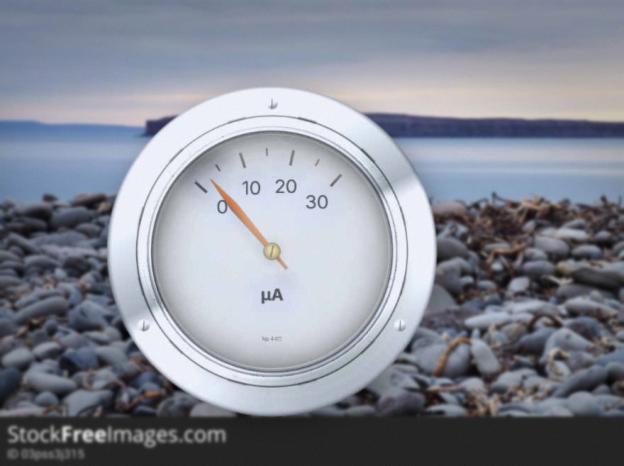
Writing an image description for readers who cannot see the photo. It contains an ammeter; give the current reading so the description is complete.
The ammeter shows 2.5 µA
